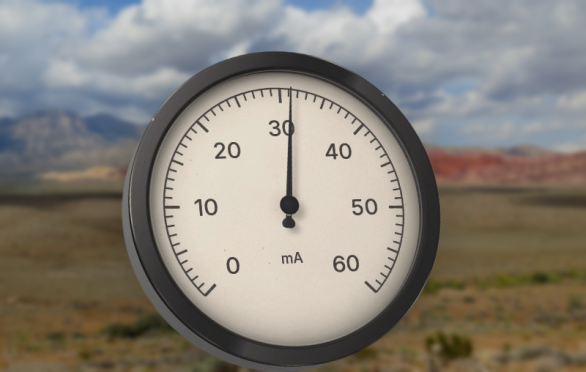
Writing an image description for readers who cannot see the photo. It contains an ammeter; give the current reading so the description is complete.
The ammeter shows 31 mA
